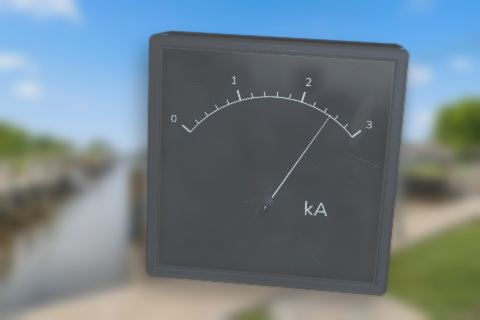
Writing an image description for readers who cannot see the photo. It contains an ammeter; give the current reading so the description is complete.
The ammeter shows 2.5 kA
